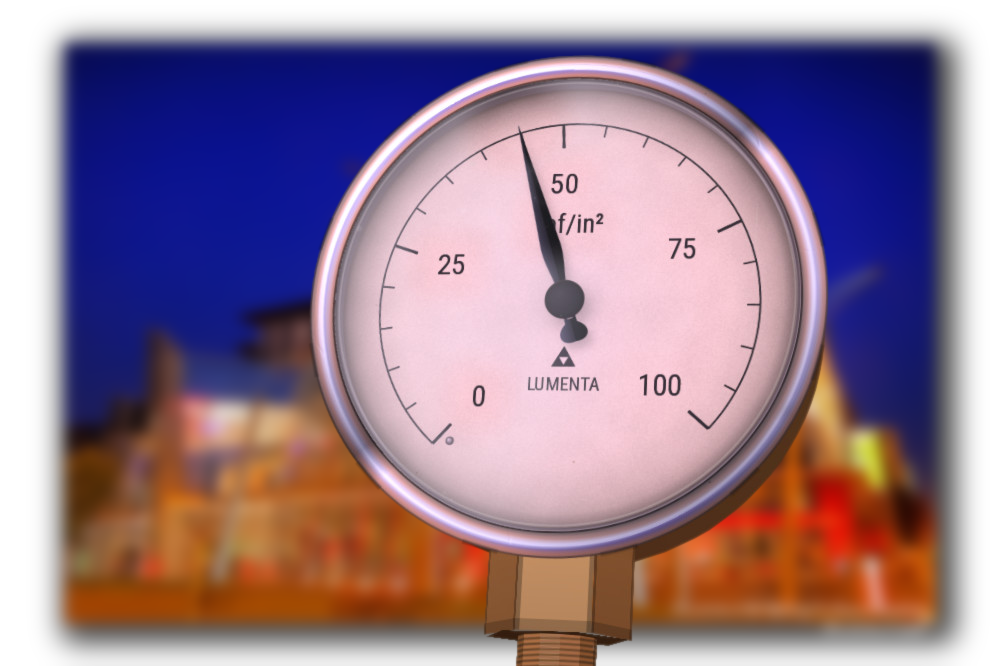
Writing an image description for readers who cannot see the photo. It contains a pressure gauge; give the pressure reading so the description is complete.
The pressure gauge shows 45 psi
